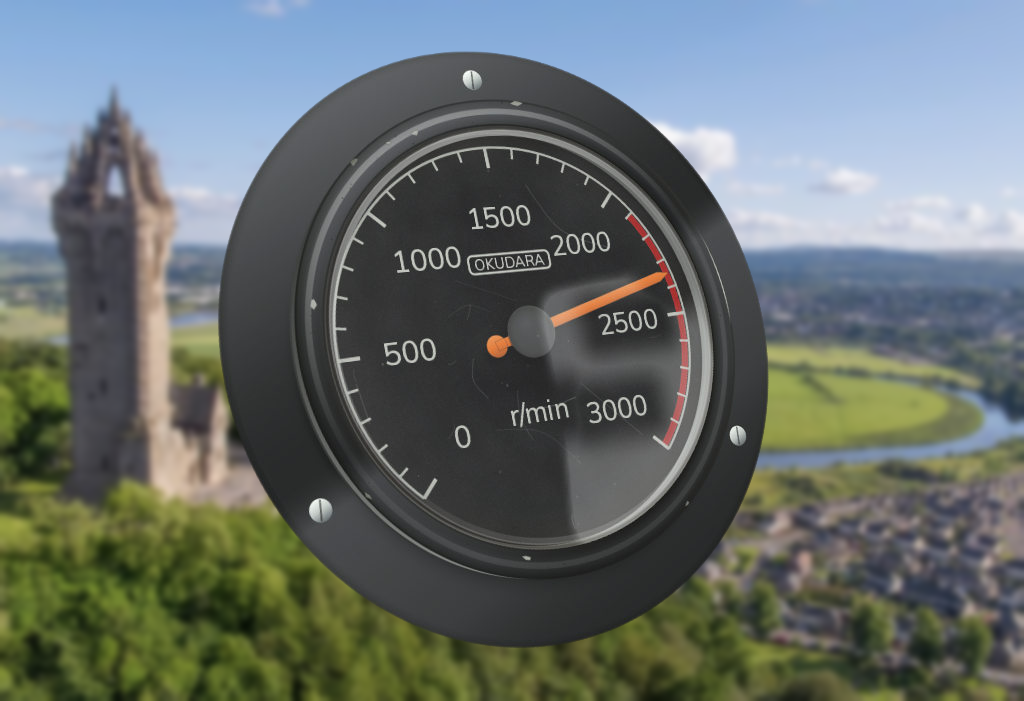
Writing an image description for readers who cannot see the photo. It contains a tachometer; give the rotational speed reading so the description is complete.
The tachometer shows 2350 rpm
